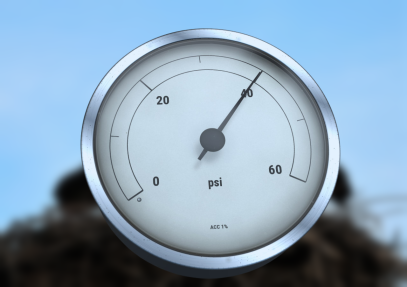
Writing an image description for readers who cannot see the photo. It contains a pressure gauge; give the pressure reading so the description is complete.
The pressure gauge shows 40 psi
